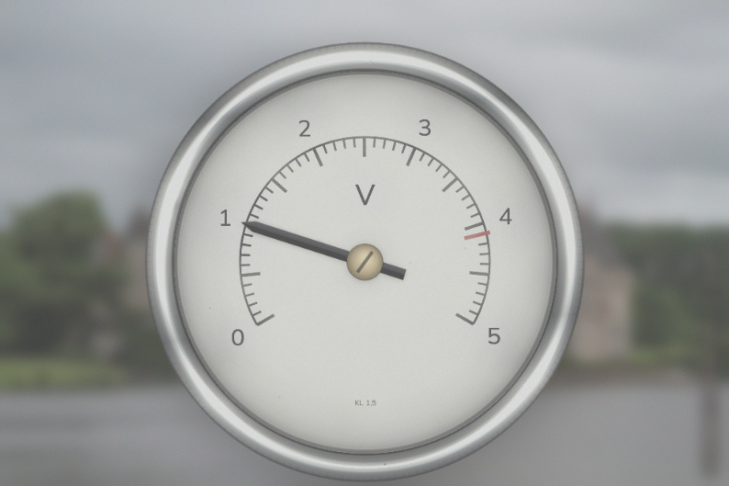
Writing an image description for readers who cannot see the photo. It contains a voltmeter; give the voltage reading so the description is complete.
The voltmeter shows 1 V
